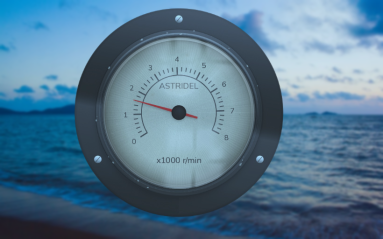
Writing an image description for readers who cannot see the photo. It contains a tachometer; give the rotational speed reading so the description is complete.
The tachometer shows 1600 rpm
